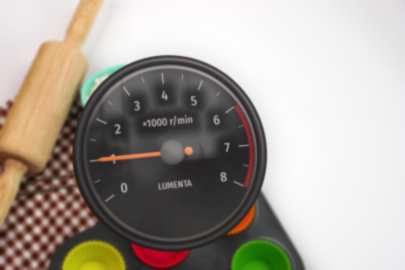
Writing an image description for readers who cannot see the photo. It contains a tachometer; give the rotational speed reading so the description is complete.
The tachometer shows 1000 rpm
